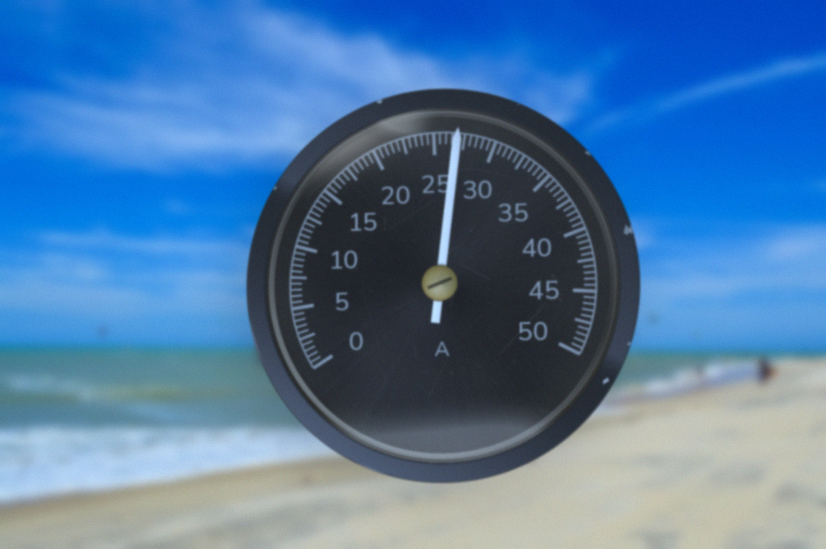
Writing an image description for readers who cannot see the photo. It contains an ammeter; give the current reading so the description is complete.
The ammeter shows 27 A
